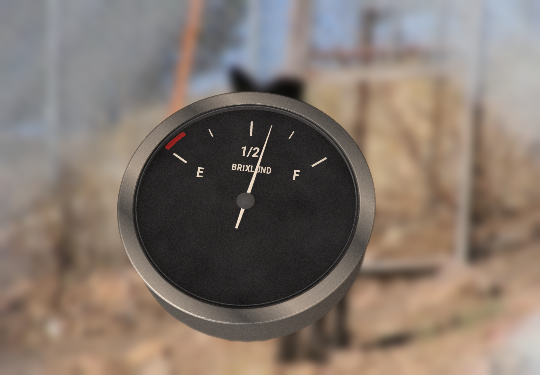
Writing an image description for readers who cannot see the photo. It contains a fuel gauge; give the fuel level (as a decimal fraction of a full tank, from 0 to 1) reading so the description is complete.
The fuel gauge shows 0.625
